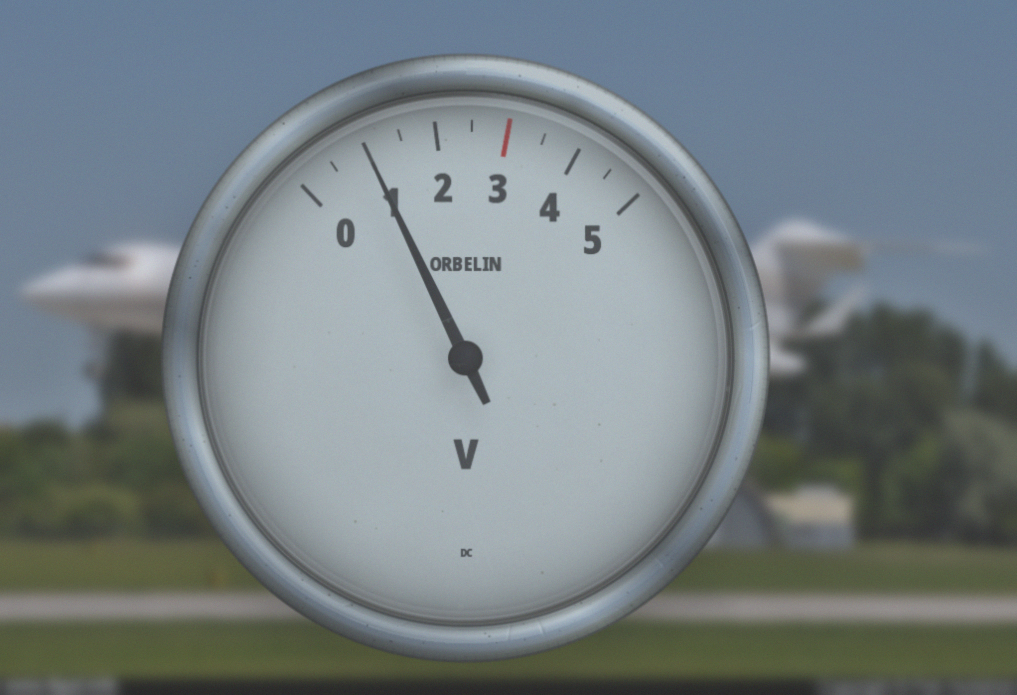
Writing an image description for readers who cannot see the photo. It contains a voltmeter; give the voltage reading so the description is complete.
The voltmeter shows 1 V
